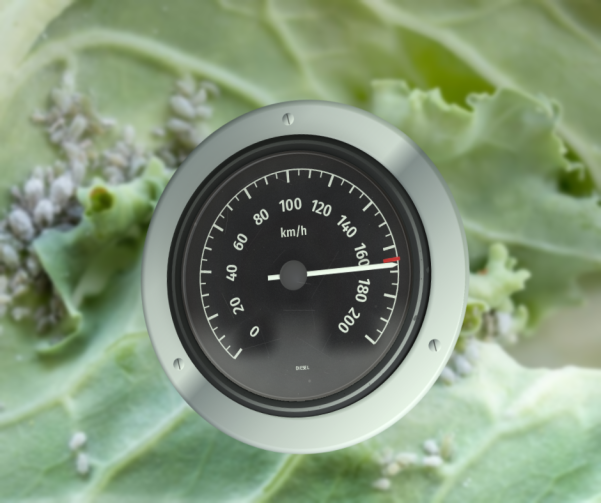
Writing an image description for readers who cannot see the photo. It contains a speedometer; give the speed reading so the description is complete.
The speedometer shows 167.5 km/h
